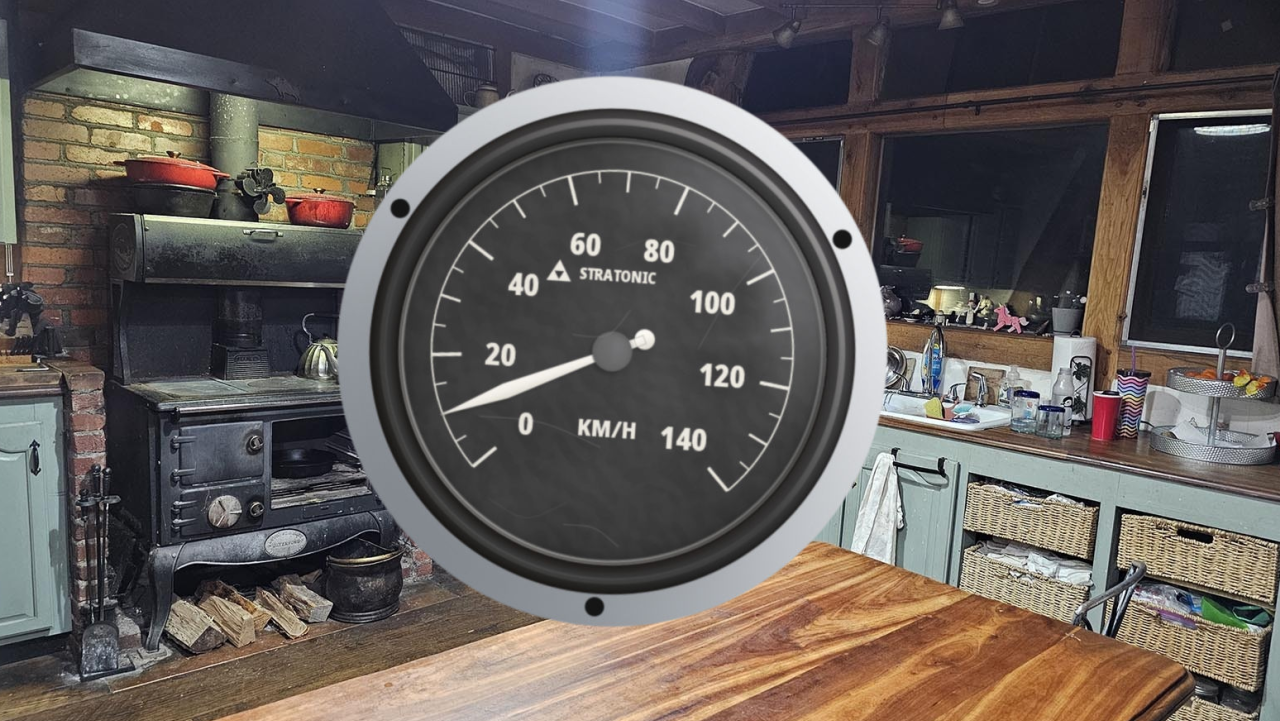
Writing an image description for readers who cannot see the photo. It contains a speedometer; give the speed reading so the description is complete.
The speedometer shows 10 km/h
